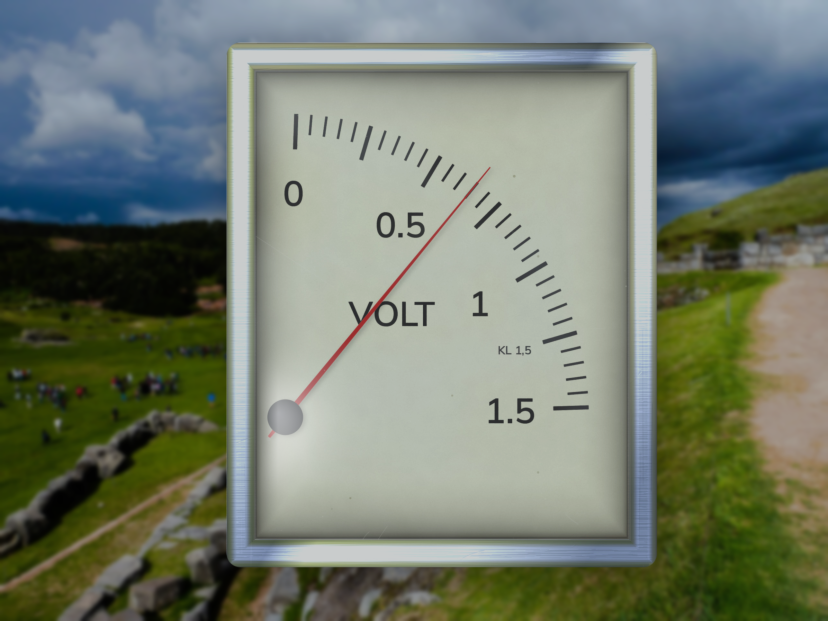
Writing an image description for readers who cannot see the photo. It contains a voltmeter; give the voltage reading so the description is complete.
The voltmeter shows 0.65 V
